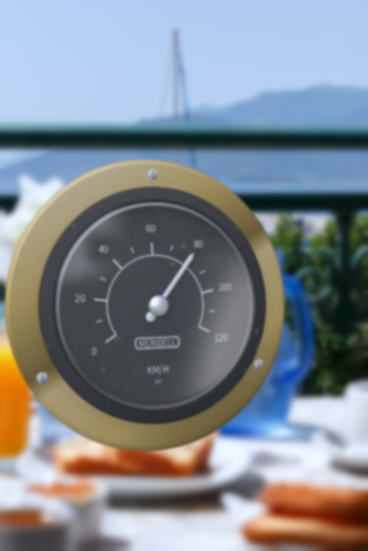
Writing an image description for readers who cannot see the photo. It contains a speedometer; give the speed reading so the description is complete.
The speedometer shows 80 km/h
